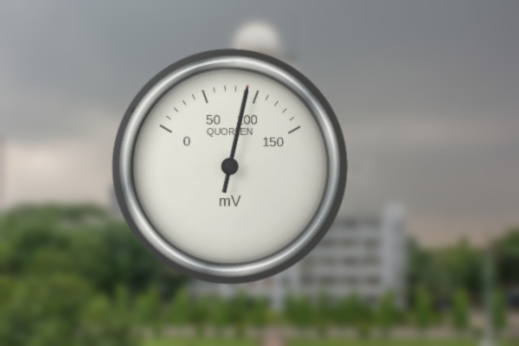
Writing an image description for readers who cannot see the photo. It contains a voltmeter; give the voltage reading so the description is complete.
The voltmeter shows 90 mV
